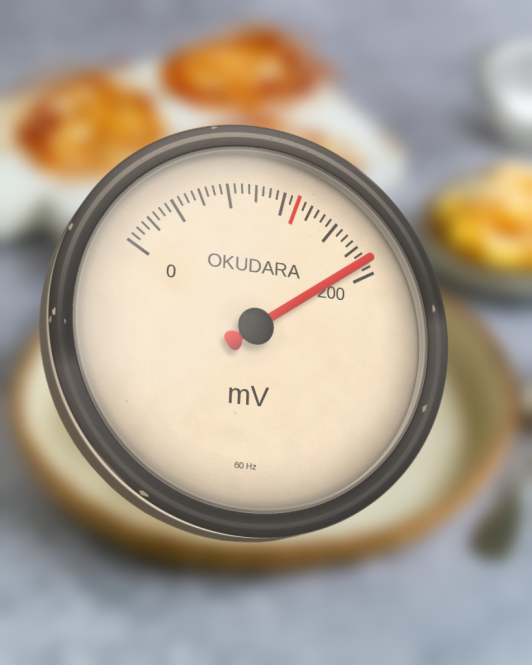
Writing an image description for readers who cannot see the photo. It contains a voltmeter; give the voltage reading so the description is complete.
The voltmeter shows 190 mV
